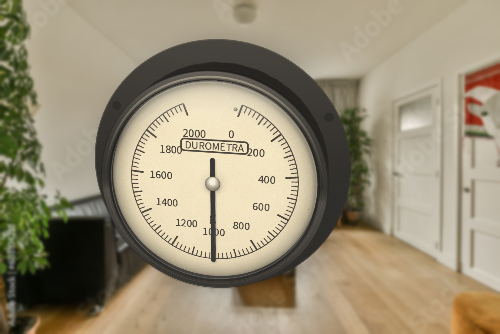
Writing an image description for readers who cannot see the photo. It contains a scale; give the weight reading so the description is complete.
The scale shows 1000 g
